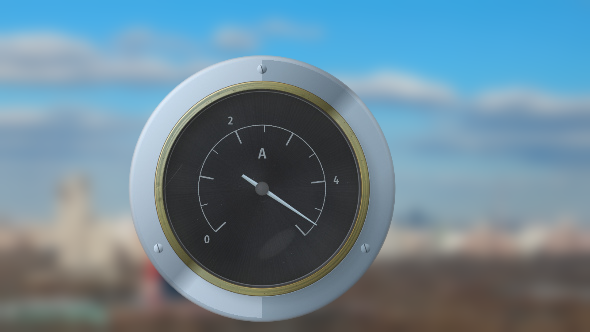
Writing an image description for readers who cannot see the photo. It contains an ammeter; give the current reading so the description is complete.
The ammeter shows 4.75 A
